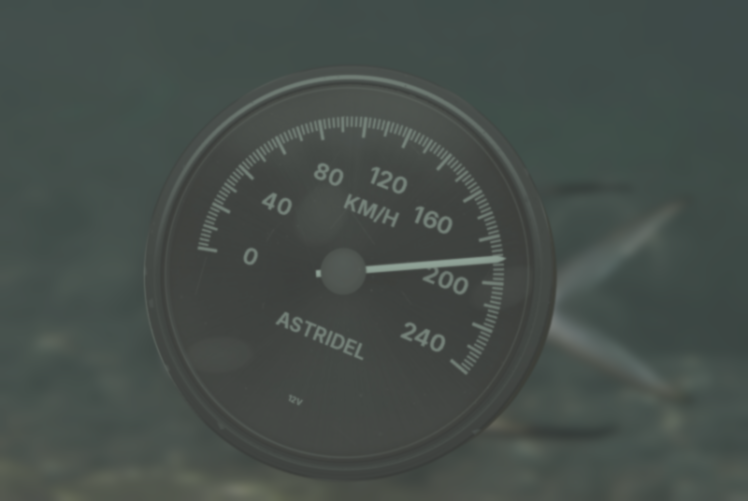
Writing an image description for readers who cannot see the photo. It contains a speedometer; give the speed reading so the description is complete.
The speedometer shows 190 km/h
